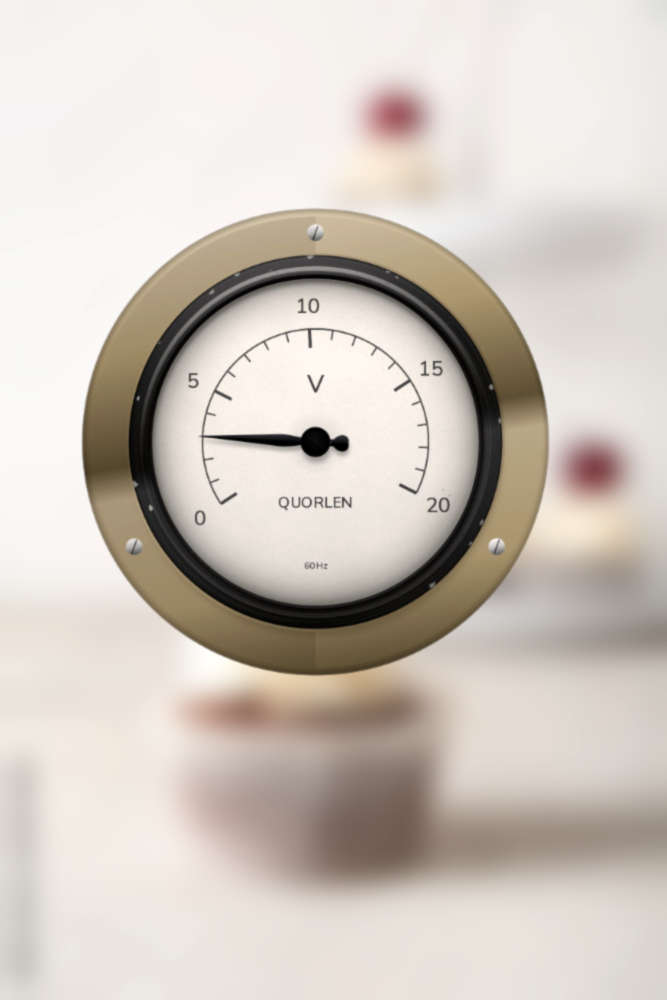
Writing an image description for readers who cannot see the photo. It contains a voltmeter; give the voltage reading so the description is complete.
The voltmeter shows 3 V
